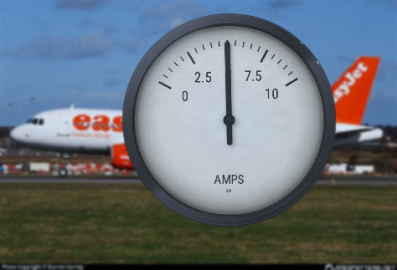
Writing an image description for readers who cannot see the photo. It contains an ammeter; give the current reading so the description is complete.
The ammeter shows 5 A
